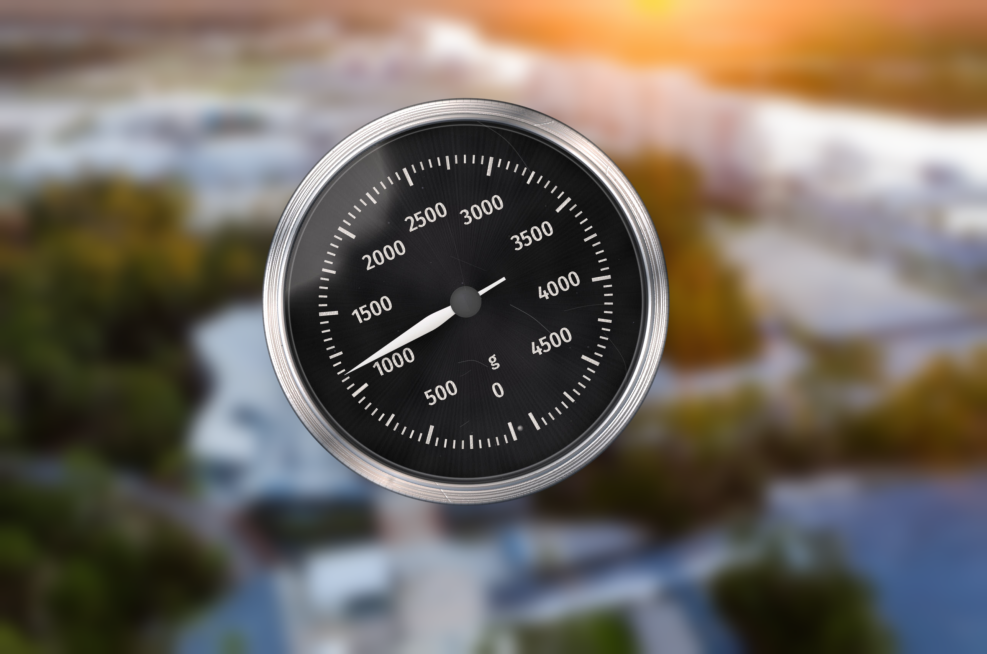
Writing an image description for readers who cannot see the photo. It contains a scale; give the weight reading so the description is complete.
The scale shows 1125 g
